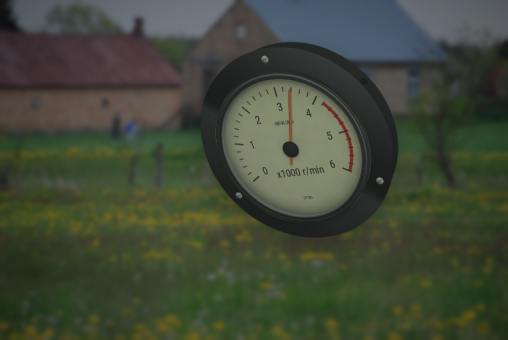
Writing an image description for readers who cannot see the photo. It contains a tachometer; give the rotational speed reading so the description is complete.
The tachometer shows 3400 rpm
